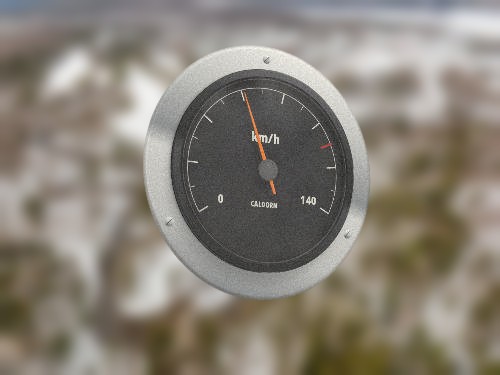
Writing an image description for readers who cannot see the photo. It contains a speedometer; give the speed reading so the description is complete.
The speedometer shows 60 km/h
